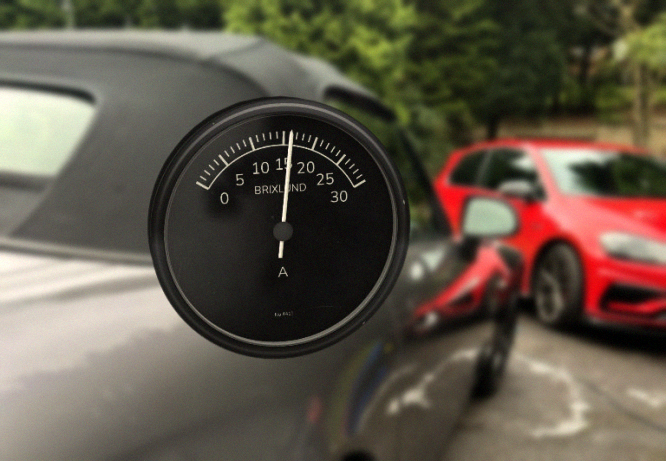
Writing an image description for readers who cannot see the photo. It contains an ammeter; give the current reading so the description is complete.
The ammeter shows 16 A
